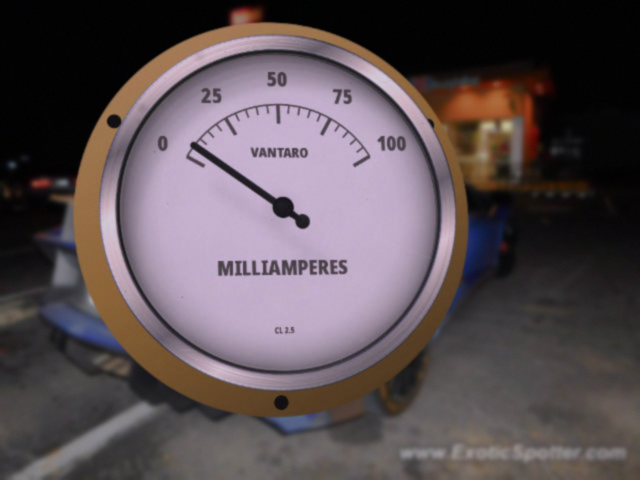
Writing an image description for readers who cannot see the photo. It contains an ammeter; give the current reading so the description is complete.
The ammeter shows 5 mA
